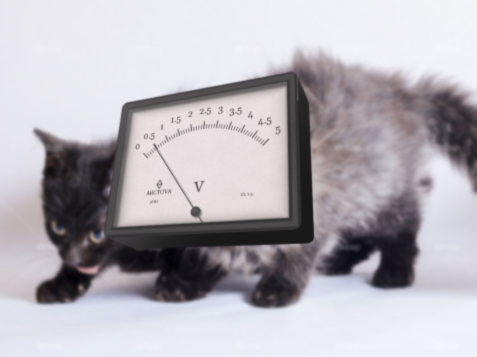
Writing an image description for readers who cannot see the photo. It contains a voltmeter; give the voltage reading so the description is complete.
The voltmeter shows 0.5 V
